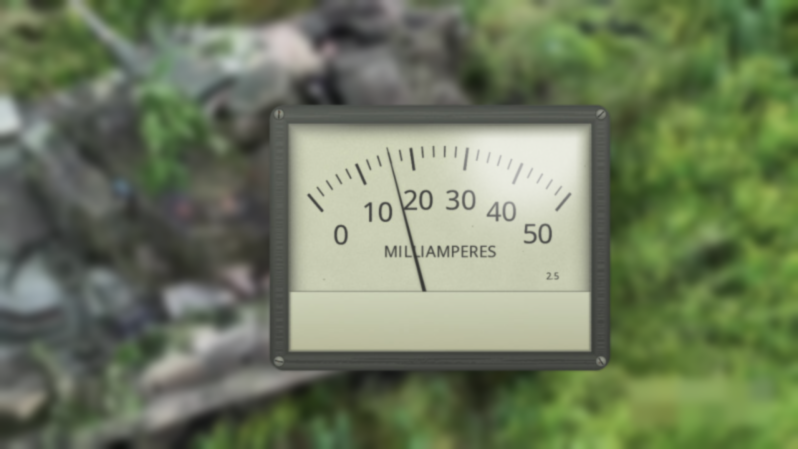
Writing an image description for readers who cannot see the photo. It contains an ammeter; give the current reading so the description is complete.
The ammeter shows 16 mA
